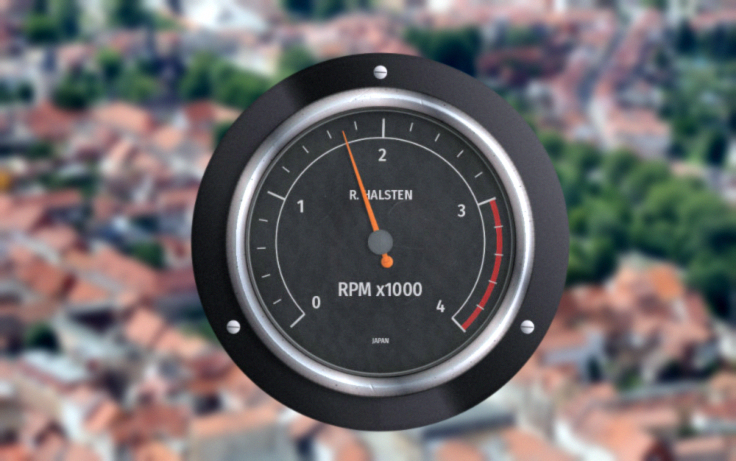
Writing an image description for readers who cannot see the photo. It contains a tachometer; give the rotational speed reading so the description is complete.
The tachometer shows 1700 rpm
